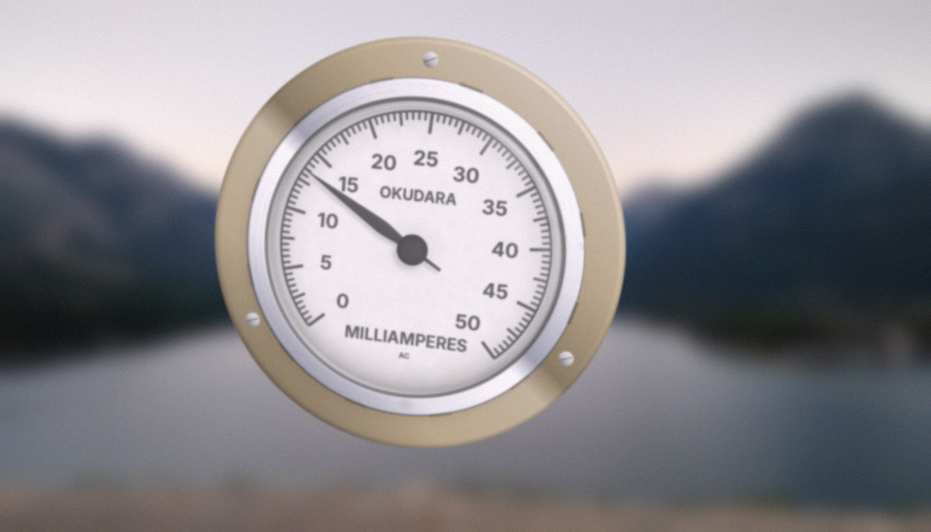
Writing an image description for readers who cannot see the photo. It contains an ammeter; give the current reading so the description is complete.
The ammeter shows 13.5 mA
